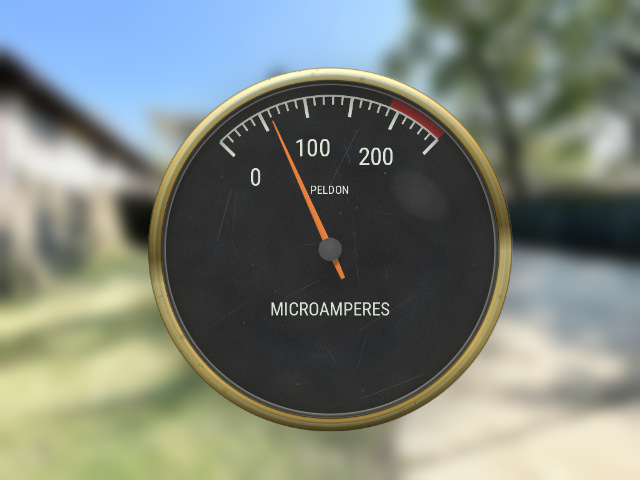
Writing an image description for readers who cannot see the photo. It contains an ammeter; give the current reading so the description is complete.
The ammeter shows 60 µA
